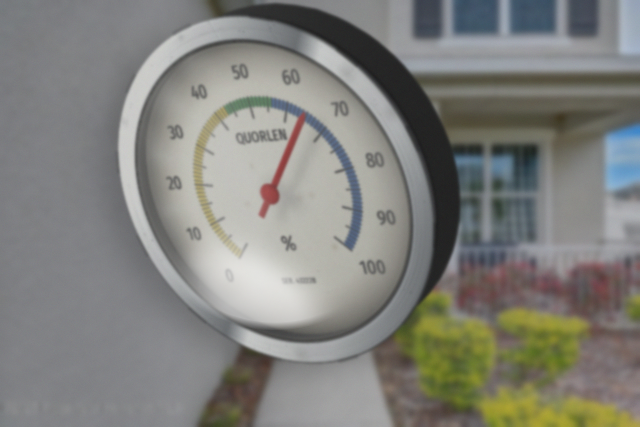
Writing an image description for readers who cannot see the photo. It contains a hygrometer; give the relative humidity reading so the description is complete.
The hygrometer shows 65 %
